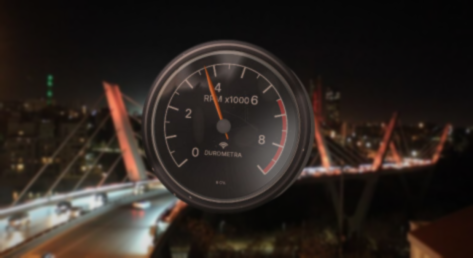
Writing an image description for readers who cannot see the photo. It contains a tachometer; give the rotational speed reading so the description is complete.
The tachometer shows 3750 rpm
